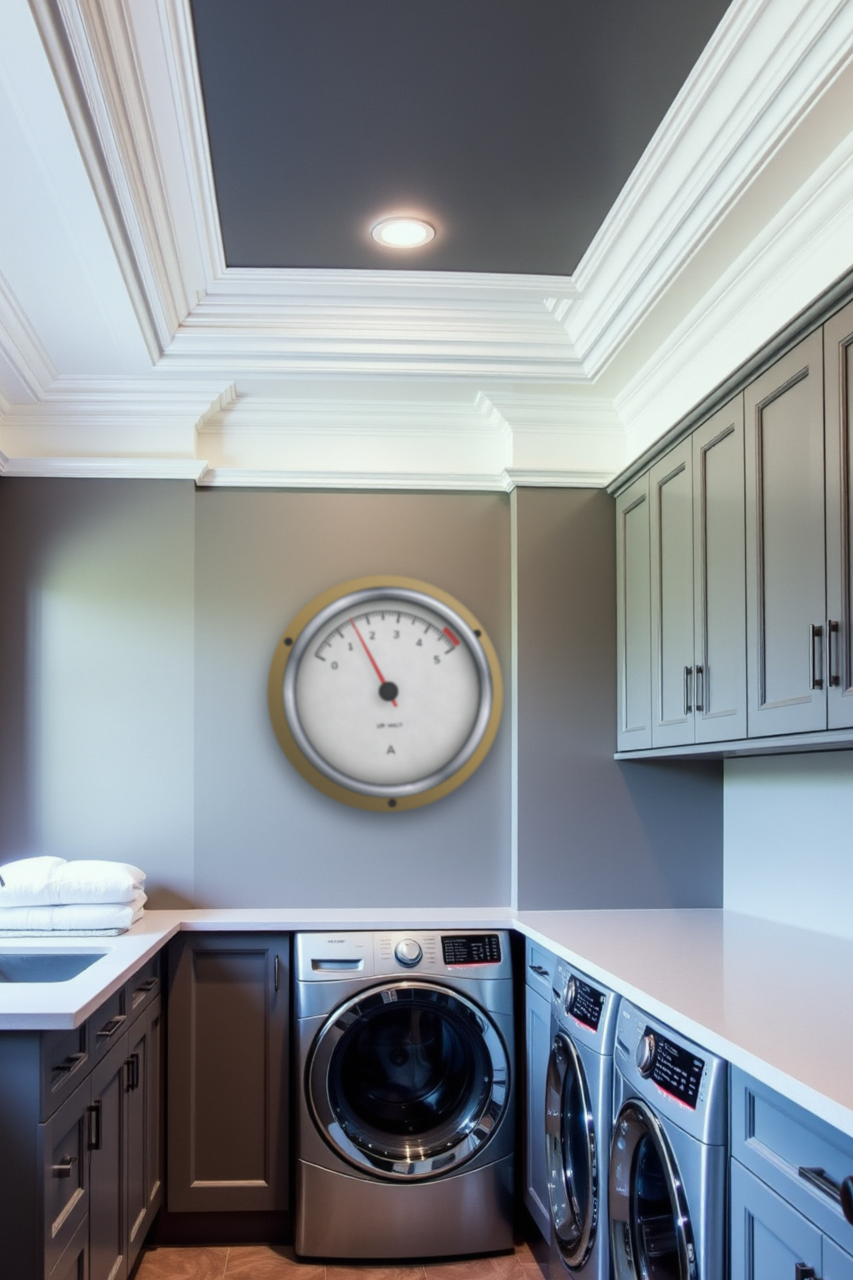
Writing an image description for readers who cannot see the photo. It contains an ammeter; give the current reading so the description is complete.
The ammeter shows 1.5 A
